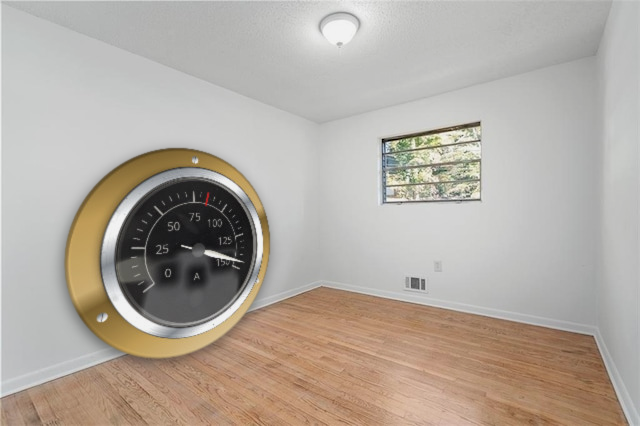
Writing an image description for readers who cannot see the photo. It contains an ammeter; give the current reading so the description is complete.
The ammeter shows 145 A
